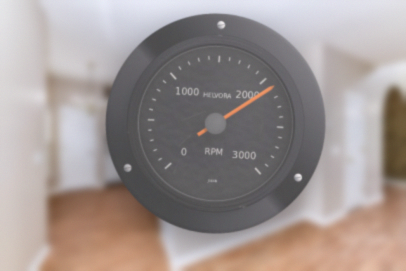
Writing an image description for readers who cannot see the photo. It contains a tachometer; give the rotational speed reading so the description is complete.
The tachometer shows 2100 rpm
